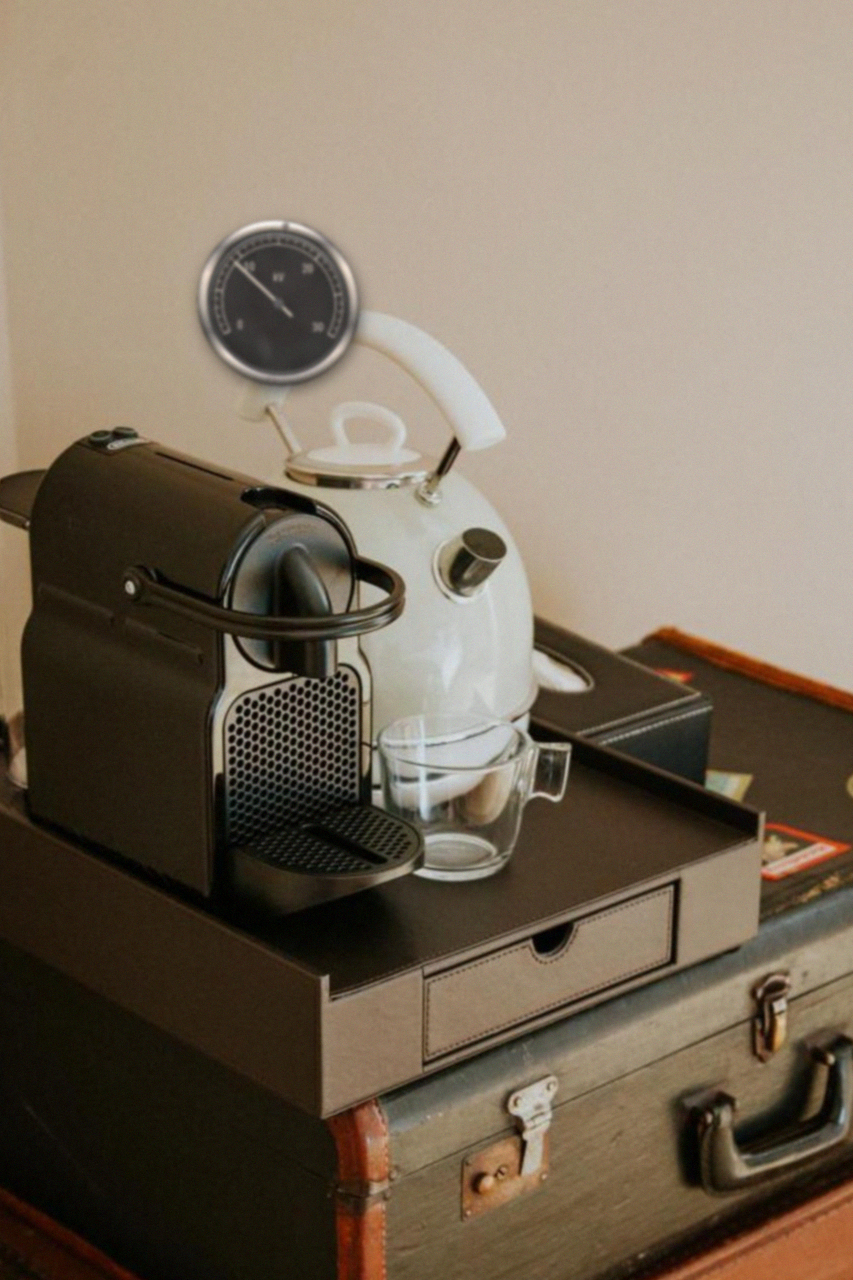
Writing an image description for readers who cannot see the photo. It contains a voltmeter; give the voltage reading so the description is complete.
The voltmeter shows 9 kV
